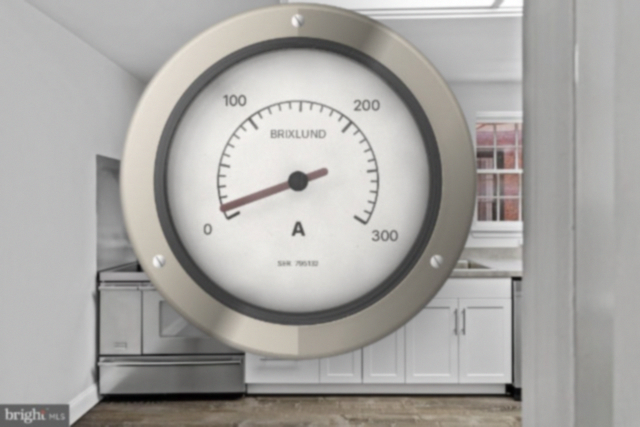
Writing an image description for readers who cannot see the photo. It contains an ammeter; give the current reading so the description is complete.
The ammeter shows 10 A
